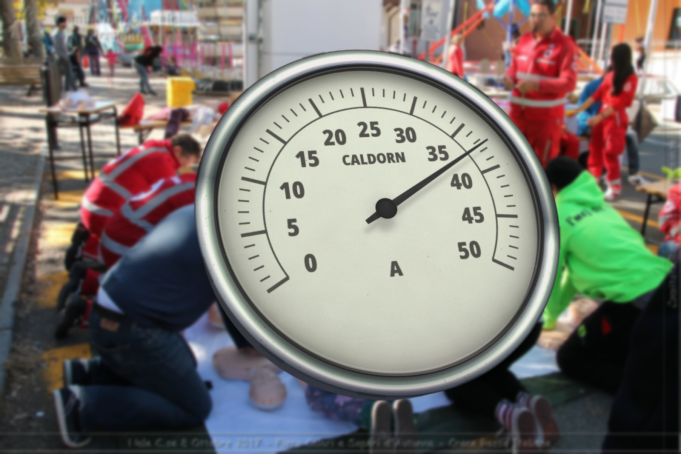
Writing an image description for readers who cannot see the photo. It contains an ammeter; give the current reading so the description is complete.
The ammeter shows 37.5 A
